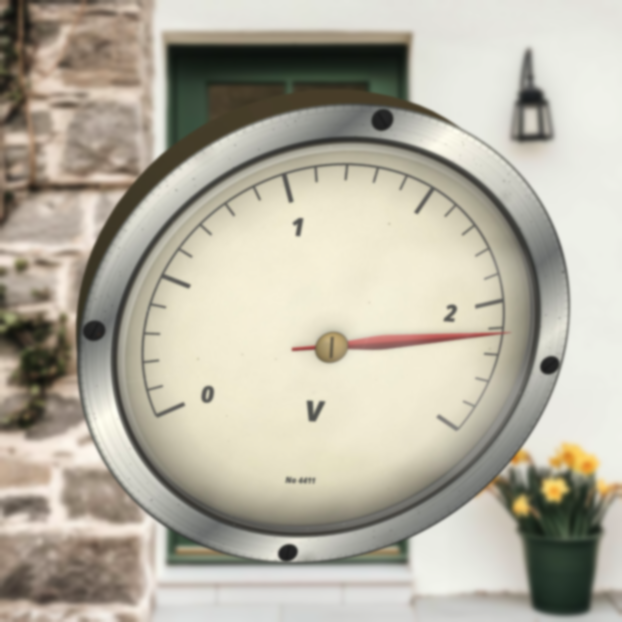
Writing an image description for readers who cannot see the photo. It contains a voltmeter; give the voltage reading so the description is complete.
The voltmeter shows 2.1 V
